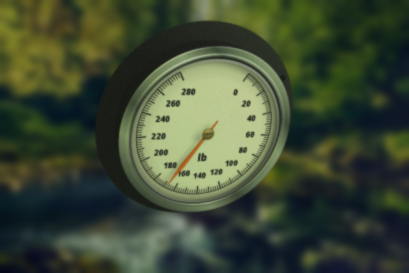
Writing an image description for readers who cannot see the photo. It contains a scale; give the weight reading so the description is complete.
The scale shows 170 lb
